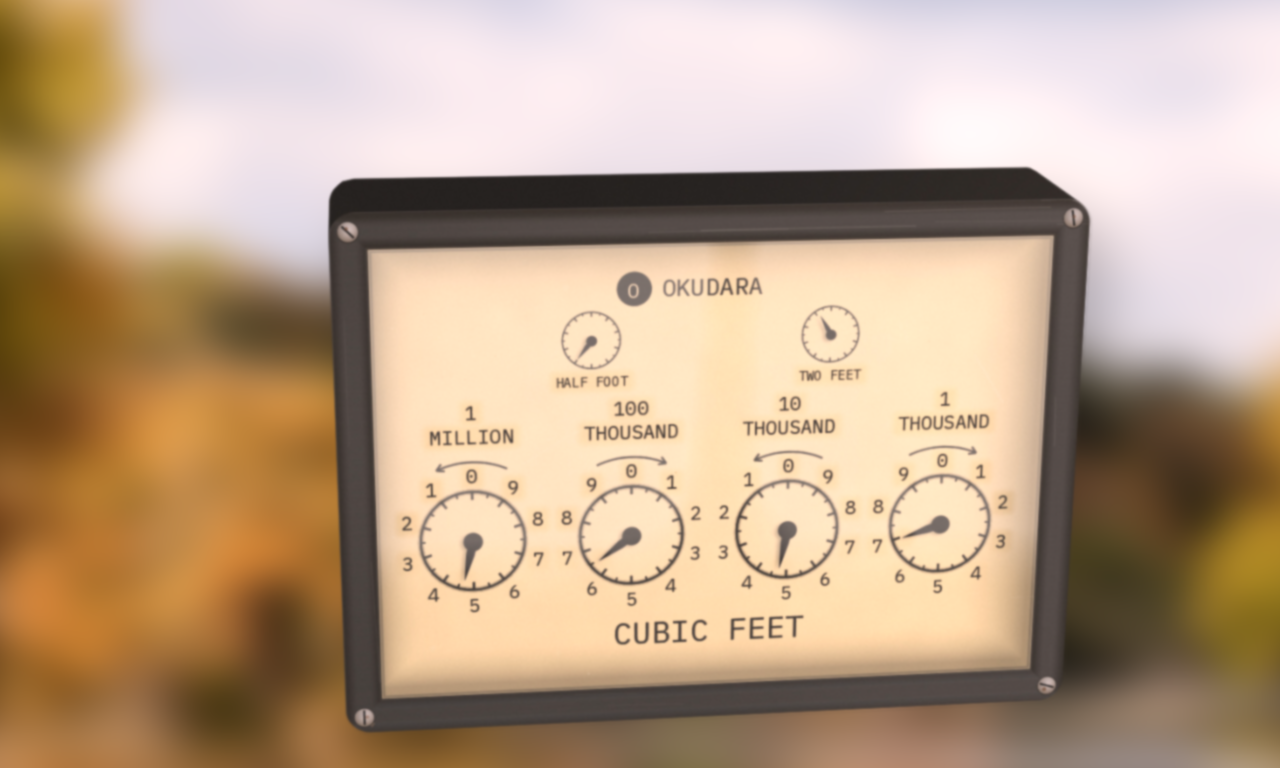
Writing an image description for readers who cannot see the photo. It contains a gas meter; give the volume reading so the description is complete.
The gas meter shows 464700 ft³
